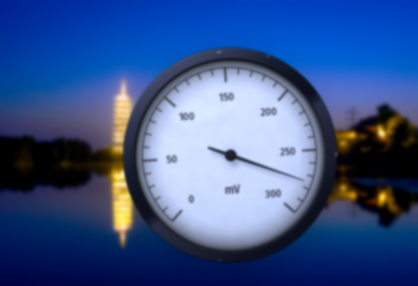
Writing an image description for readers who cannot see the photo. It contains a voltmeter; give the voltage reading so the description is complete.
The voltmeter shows 275 mV
